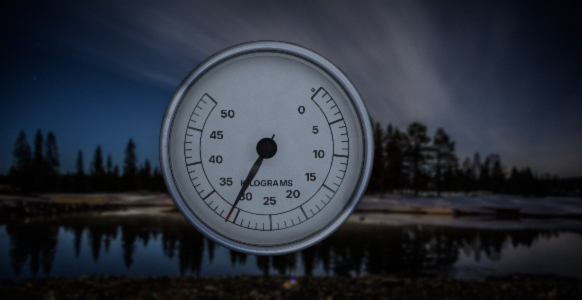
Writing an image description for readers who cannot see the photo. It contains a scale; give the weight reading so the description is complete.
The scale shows 31 kg
